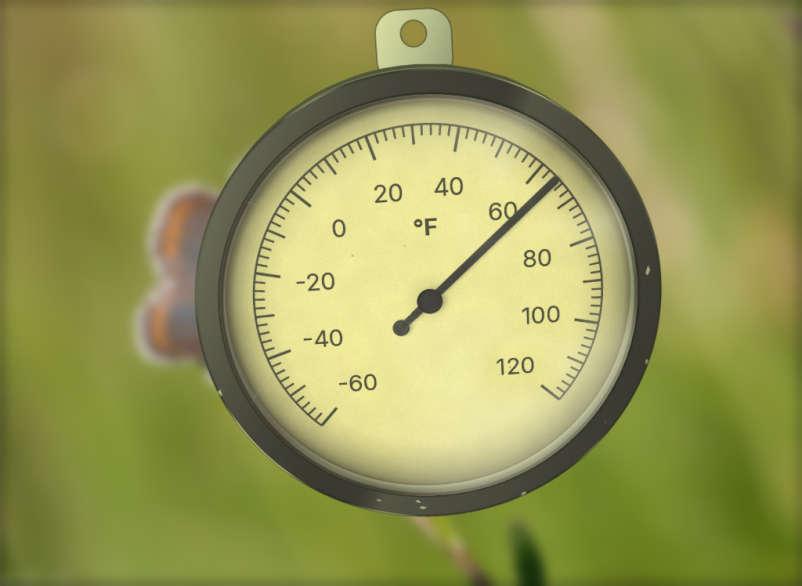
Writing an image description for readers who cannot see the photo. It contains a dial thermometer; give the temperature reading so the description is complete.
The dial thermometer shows 64 °F
